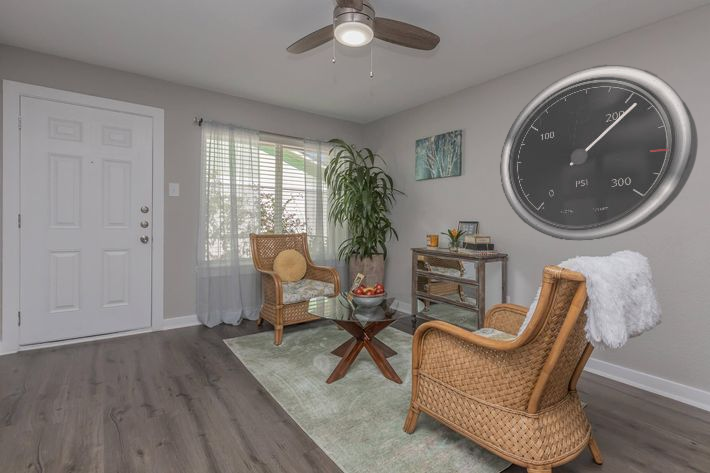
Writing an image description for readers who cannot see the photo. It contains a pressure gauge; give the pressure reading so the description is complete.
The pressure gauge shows 210 psi
